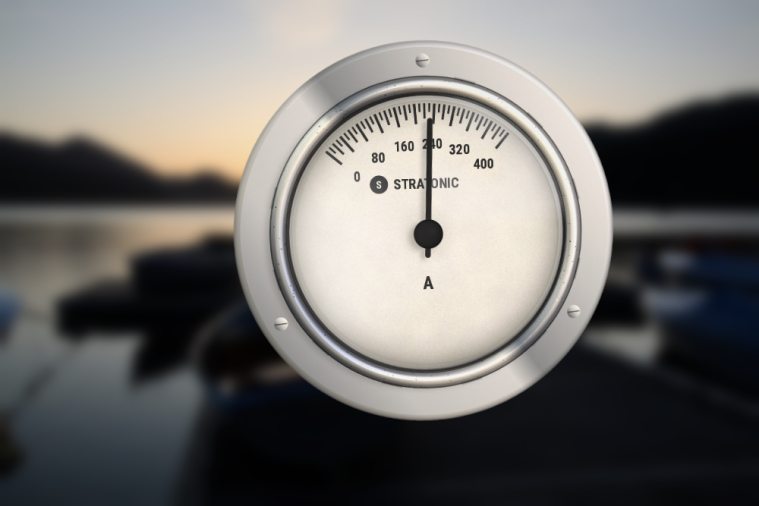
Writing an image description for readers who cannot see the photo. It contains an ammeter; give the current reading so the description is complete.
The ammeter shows 230 A
